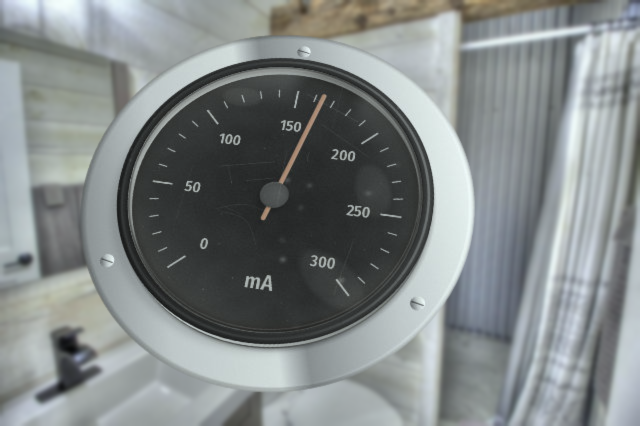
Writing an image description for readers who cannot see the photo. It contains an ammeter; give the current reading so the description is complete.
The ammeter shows 165 mA
